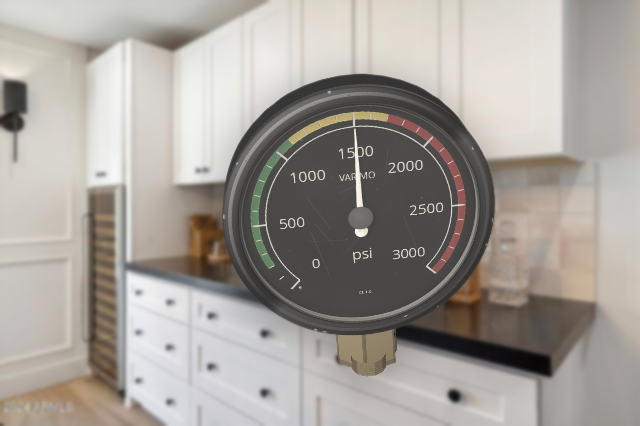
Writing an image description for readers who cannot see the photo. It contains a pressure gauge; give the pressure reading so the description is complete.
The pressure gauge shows 1500 psi
